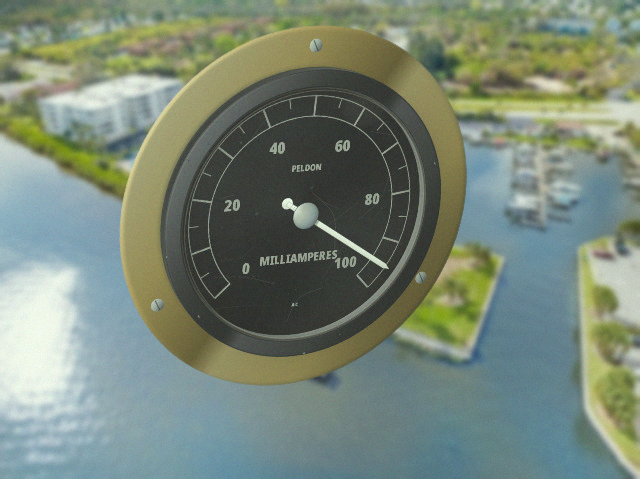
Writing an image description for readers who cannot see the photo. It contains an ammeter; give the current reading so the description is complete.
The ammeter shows 95 mA
